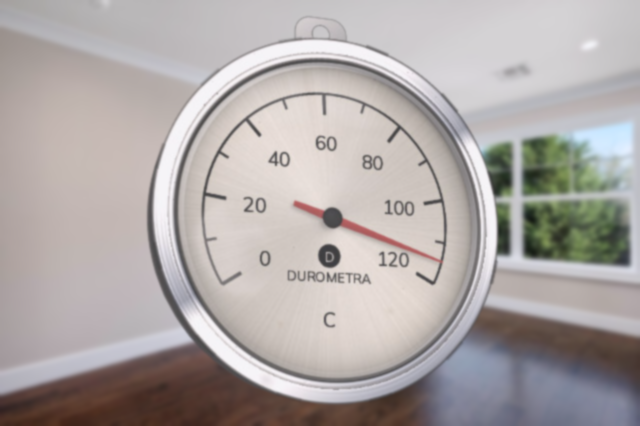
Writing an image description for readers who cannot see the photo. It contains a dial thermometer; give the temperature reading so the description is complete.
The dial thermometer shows 115 °C
